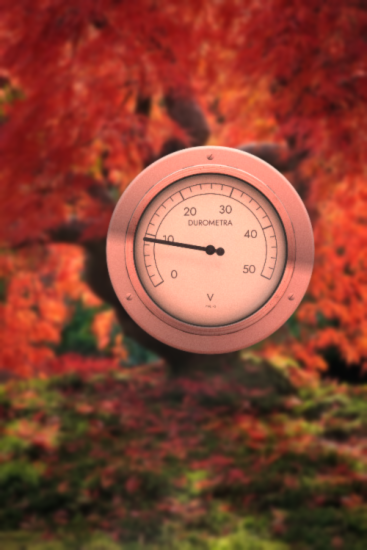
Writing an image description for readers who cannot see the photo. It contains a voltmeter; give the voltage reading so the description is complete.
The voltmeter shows 9 V
